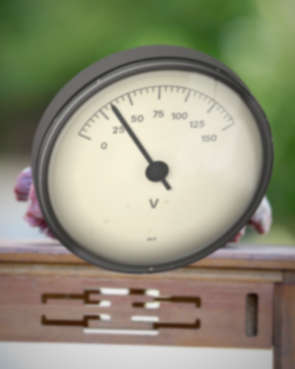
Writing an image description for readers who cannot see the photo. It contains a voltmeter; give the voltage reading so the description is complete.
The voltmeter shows 35 V
